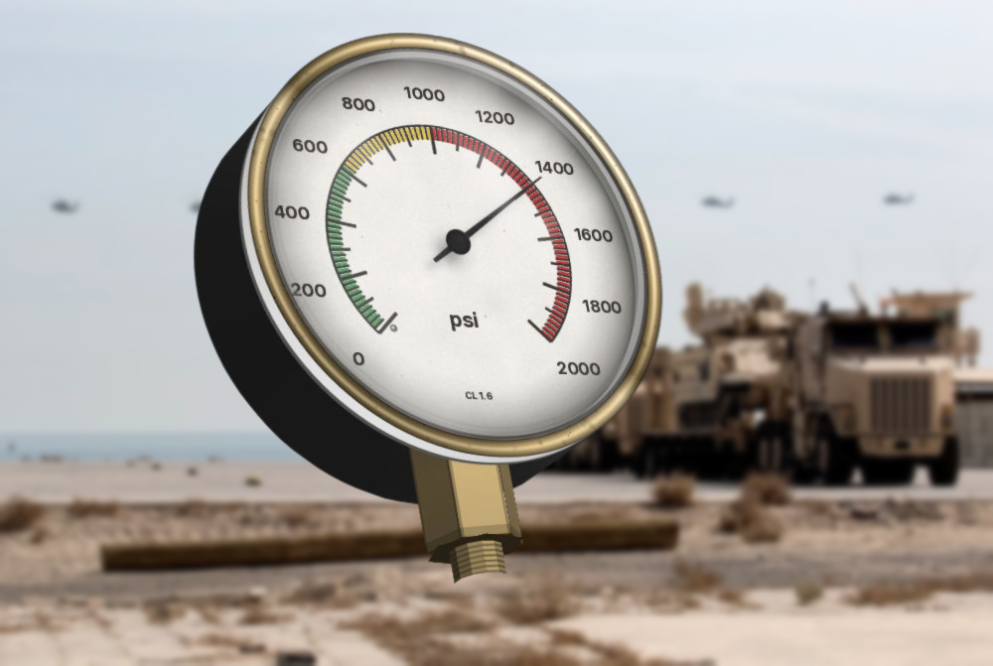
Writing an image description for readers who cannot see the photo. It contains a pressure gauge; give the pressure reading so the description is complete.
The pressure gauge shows 1400 psi
